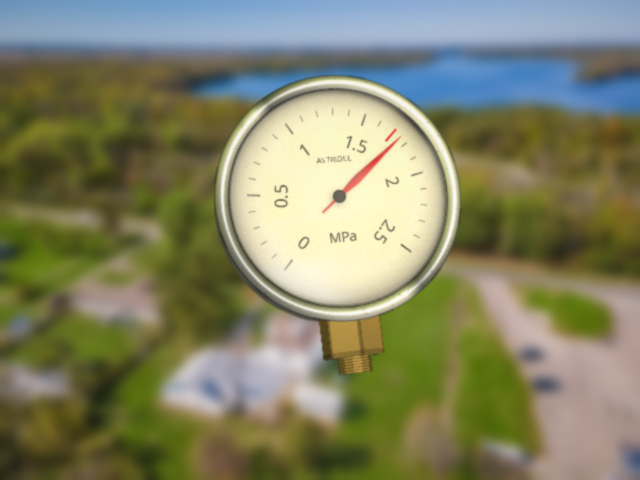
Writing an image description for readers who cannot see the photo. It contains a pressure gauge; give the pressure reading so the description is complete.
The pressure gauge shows 1.75 MPa
